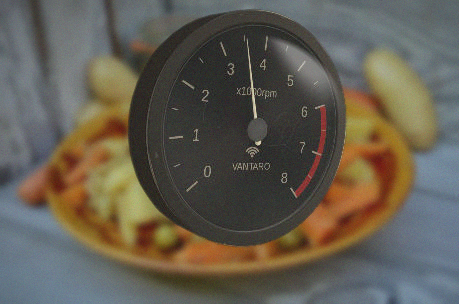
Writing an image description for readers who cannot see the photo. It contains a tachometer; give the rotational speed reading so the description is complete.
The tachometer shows 3500 rpm
